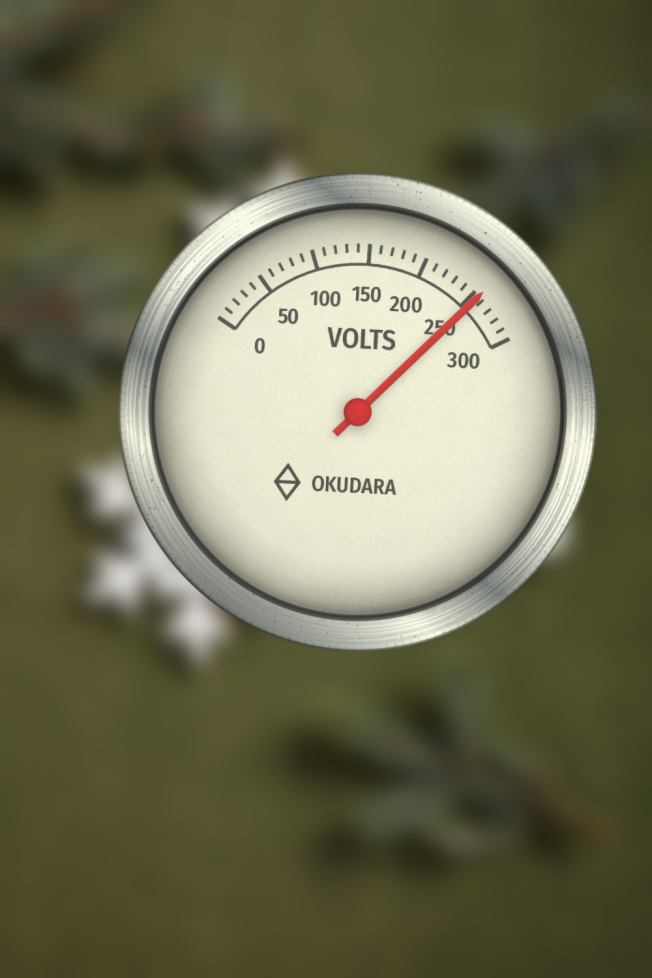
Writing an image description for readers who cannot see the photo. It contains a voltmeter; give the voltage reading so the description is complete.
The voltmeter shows 255 V
